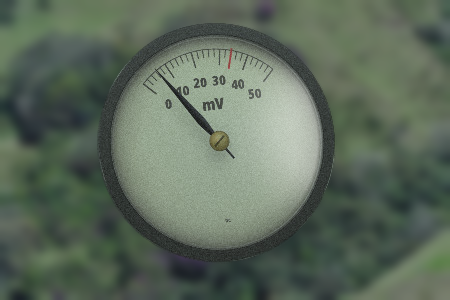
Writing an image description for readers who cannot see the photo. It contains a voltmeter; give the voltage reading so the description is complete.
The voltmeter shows 6 mV
